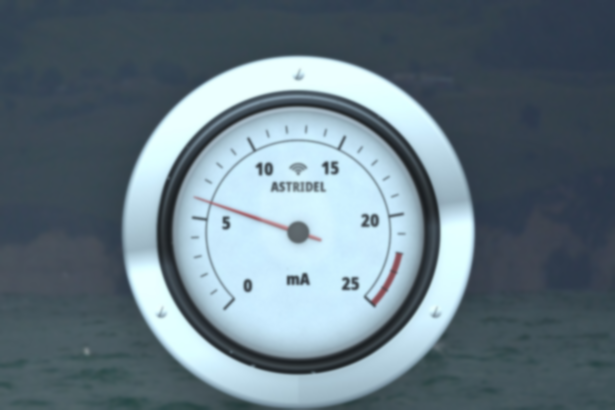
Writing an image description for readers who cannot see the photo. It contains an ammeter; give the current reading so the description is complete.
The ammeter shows 6 mA
